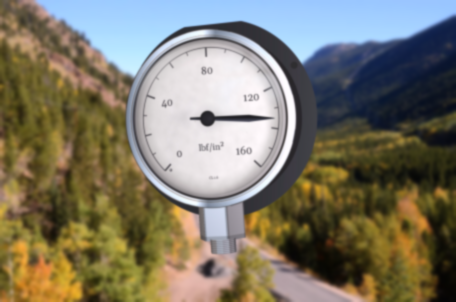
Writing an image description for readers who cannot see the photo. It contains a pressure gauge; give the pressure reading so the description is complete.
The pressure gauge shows 135 psi
